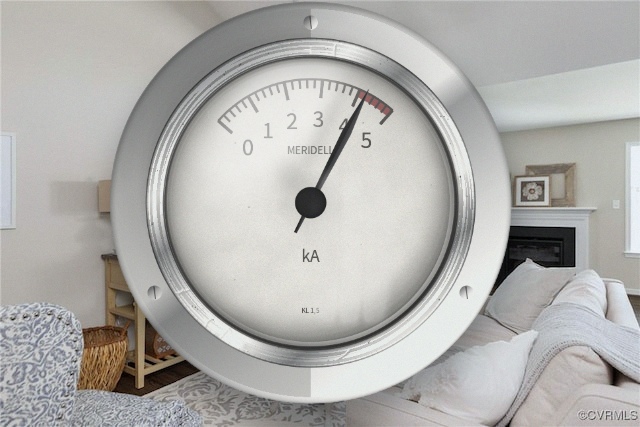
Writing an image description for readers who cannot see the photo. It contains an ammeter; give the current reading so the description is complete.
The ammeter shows 4.2 kA
